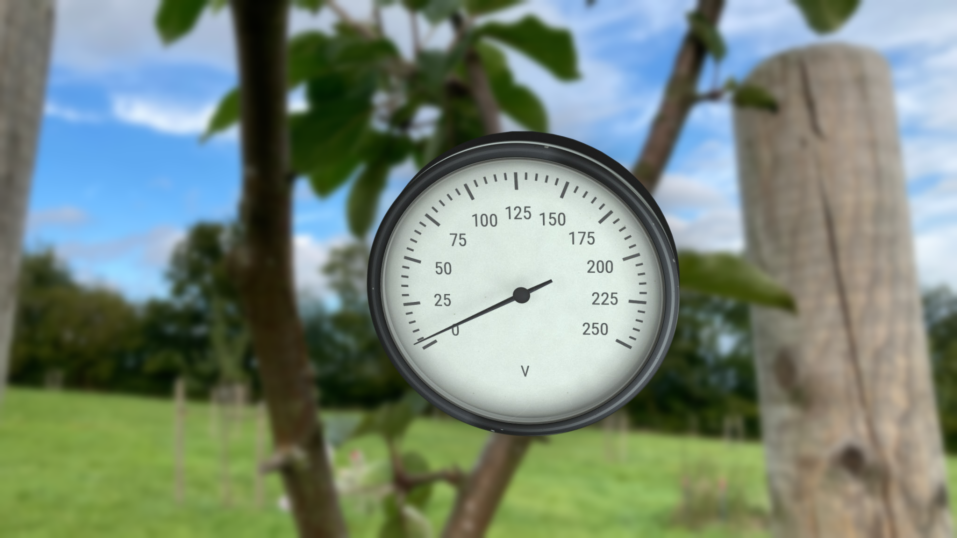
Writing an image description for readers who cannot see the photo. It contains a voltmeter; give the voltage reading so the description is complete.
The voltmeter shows 5 V
